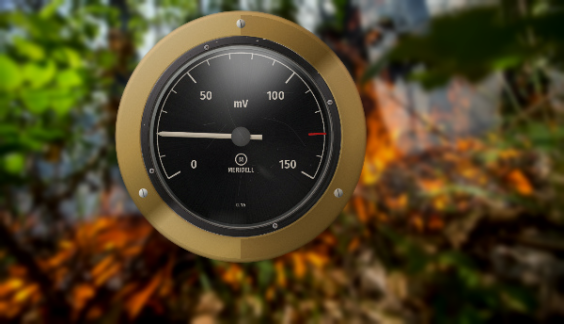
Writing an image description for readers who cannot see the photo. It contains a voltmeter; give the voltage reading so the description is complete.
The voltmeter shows 20 mV
